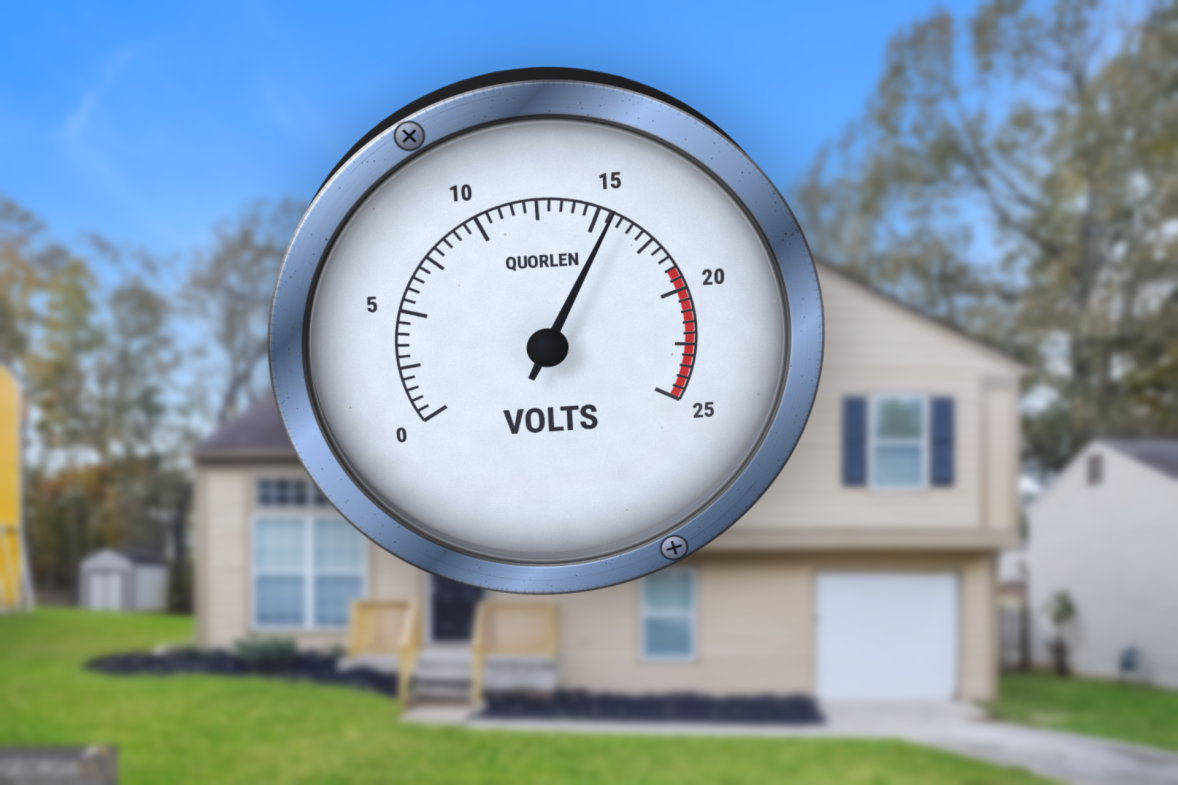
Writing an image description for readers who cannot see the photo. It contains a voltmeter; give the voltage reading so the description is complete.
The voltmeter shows 15.5 V
